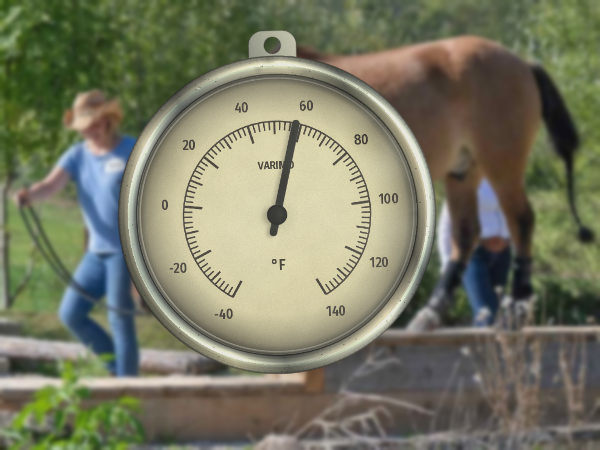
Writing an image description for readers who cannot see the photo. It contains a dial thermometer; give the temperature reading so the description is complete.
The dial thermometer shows 58 °F
